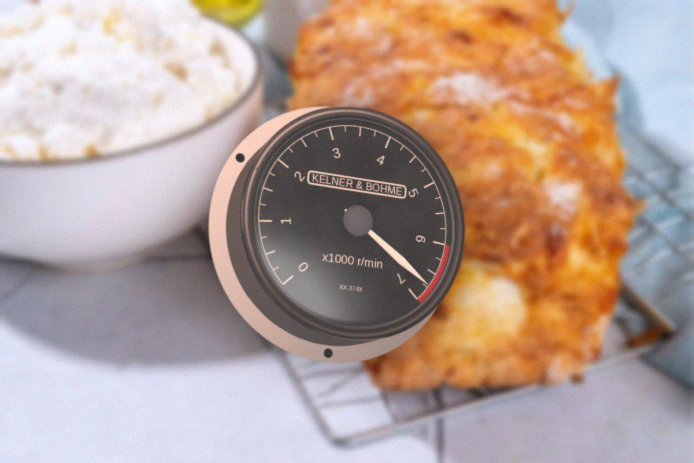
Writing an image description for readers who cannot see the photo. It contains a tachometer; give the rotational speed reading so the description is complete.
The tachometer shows 6750 rpm
